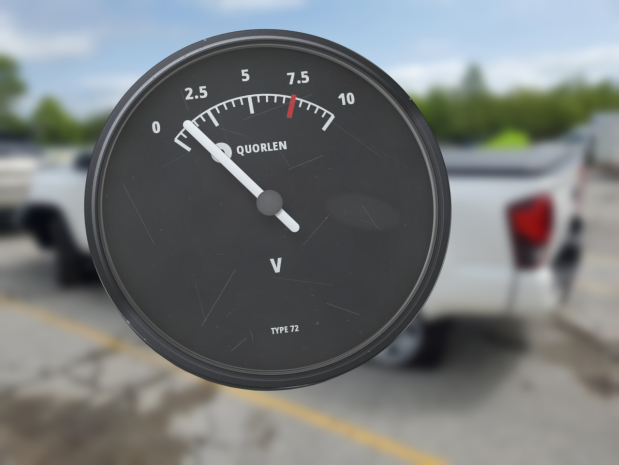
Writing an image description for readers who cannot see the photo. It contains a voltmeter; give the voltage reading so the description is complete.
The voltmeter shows 1 V
